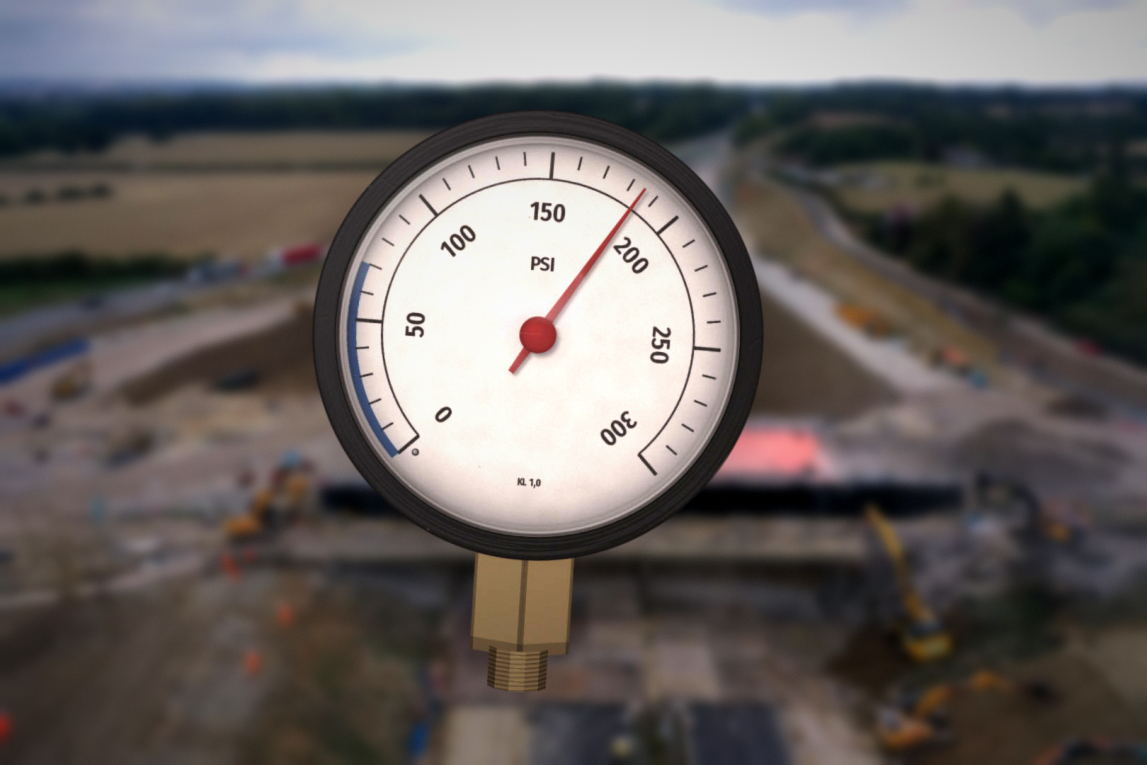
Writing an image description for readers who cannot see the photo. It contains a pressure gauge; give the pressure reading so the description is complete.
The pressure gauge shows 185 psi
